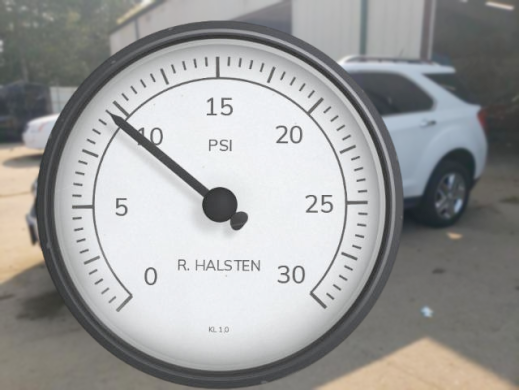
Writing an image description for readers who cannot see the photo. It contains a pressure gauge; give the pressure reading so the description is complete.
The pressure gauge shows 9.5 psi
